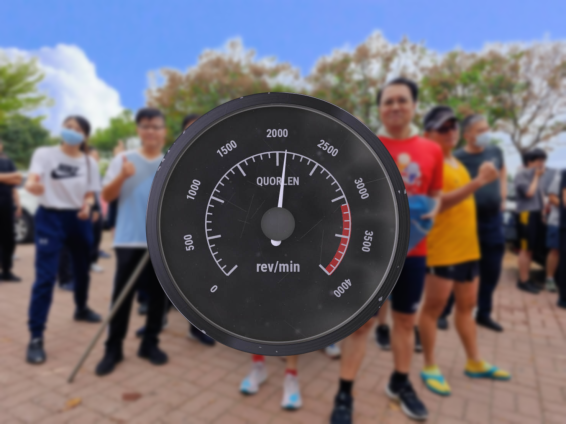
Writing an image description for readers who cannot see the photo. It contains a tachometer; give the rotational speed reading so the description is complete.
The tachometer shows 2100 rpm
